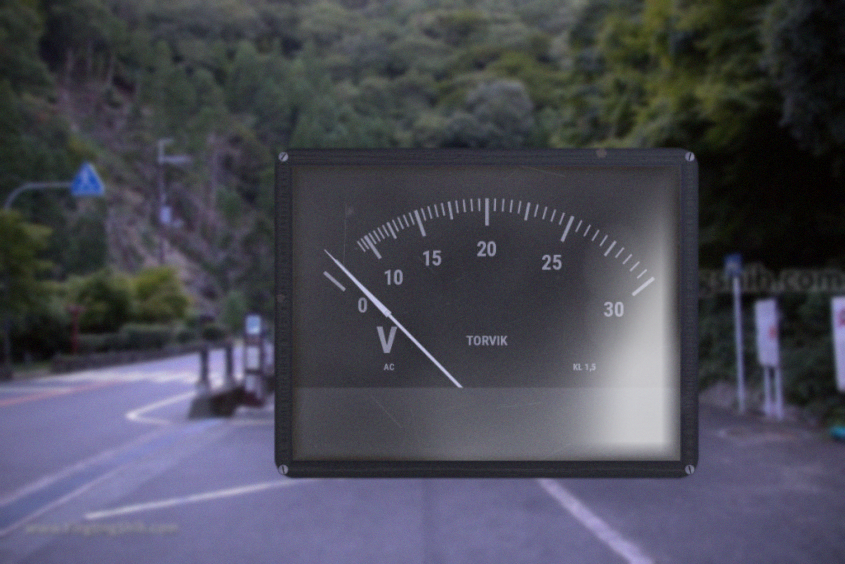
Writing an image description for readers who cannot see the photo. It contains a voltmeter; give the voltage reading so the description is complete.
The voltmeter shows 5 V
